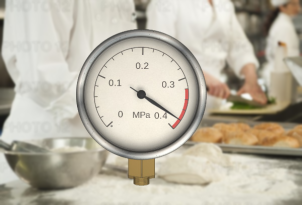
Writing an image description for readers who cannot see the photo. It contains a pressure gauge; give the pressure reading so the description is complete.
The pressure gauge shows 0.38 MPa
